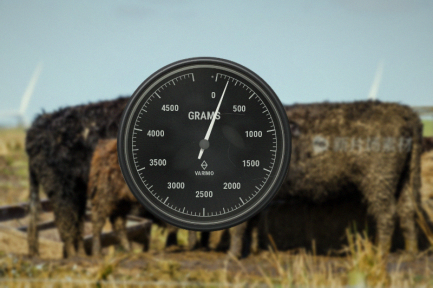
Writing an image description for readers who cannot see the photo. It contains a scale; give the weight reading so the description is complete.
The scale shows 150 g
